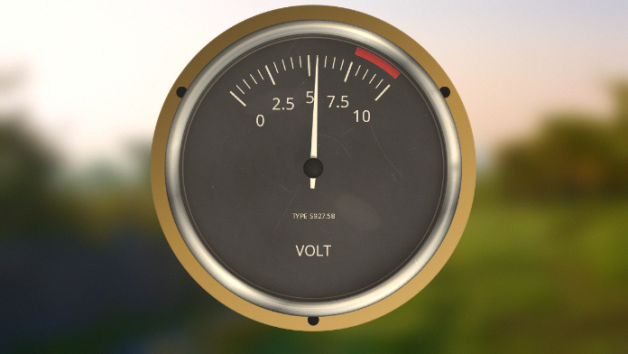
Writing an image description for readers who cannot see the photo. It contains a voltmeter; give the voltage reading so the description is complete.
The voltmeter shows 5.5 V
